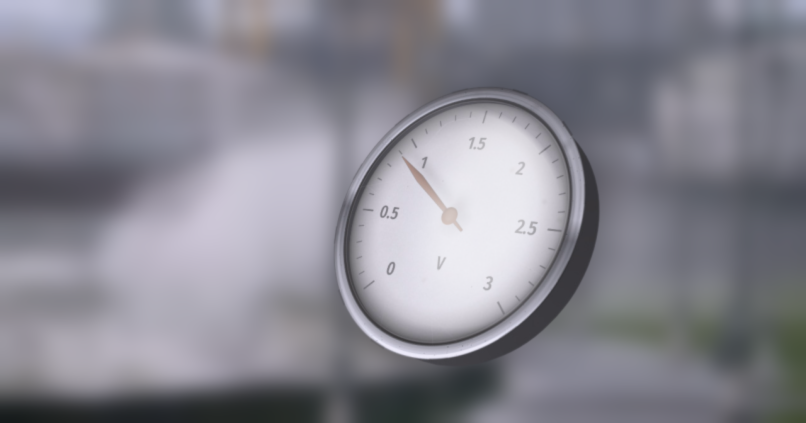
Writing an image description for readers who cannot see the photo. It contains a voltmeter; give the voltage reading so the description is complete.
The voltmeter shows 0.9 V
